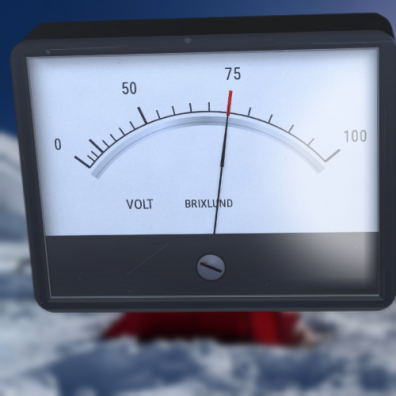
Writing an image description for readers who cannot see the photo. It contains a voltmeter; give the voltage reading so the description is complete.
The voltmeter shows 75 V
